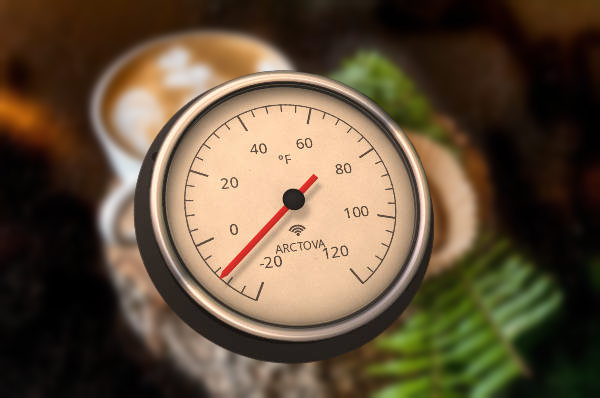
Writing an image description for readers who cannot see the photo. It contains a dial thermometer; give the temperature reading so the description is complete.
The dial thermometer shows -10 °F
